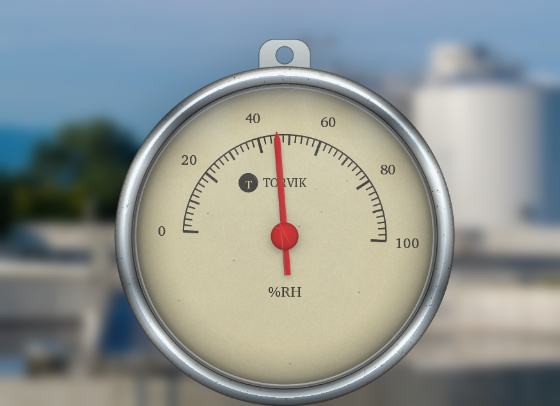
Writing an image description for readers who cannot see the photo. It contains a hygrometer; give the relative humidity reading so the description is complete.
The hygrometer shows 46 %
